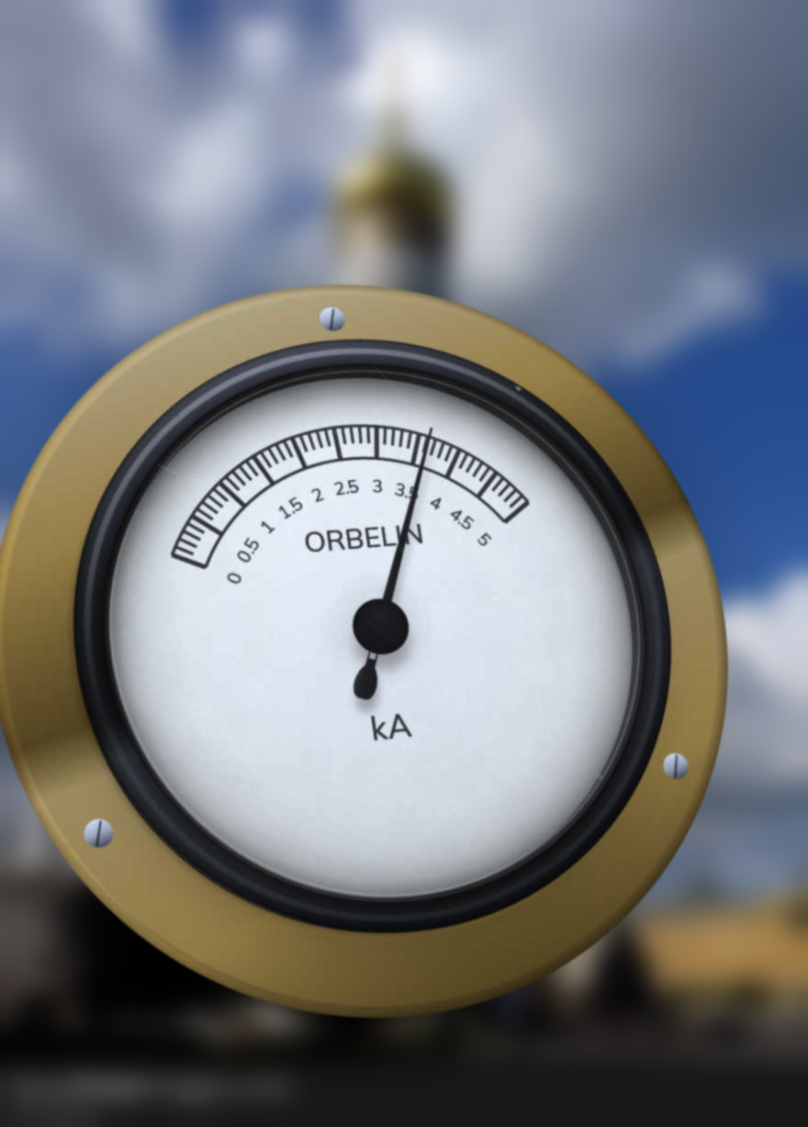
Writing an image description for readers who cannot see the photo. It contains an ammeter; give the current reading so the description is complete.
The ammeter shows 3.6 kA
